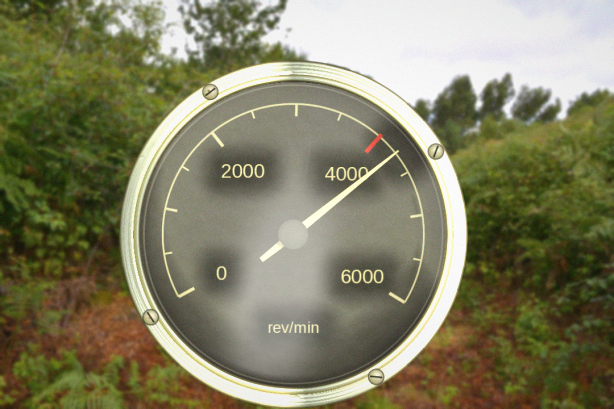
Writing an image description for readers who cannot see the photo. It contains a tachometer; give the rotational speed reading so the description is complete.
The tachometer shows 4250 rpm
